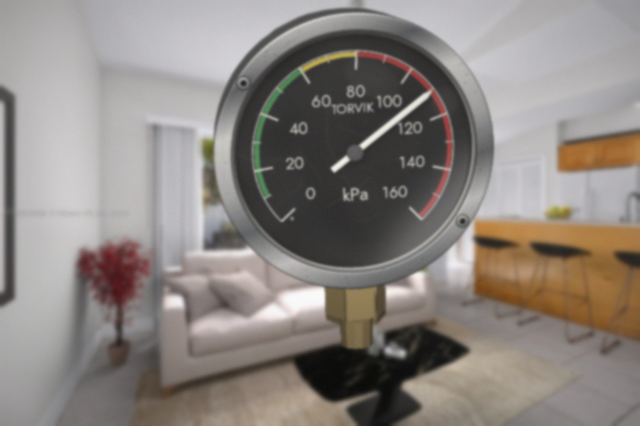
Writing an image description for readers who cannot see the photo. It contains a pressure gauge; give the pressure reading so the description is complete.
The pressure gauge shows 110 kPa
